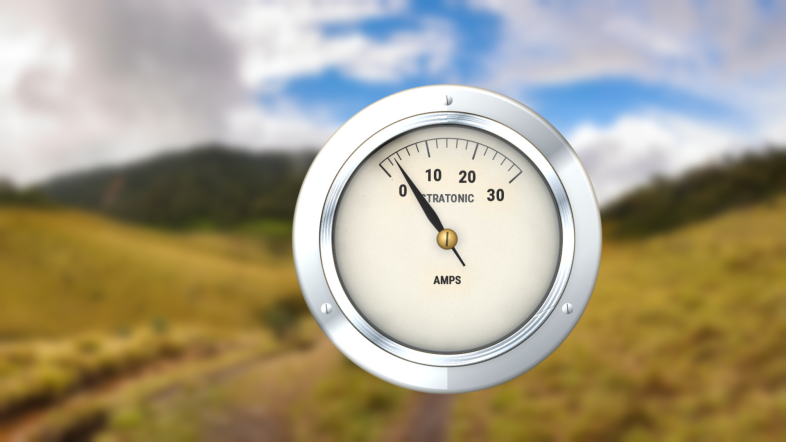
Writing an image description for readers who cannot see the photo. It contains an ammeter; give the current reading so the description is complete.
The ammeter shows 3 A
